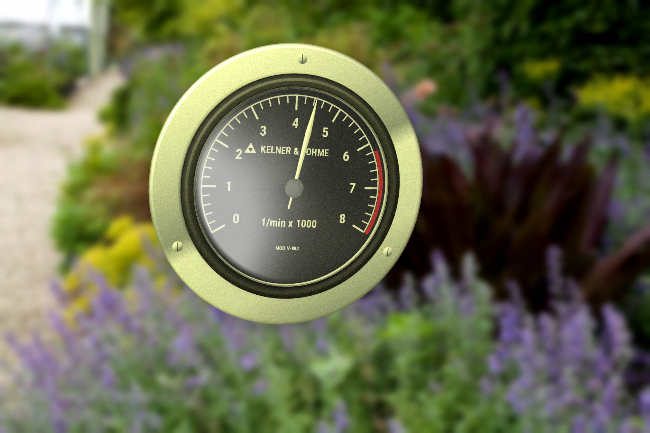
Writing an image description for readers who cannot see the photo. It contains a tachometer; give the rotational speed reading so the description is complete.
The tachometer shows 4400 rpm
